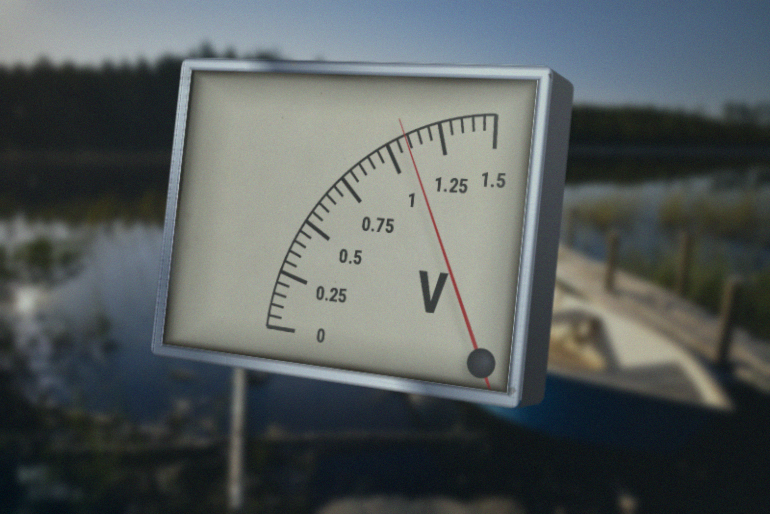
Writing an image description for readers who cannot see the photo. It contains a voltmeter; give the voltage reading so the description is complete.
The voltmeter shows 1.1 V
